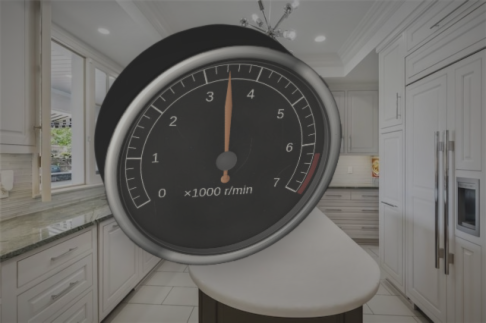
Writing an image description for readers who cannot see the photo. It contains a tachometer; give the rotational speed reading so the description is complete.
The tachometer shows 3400 rpm
